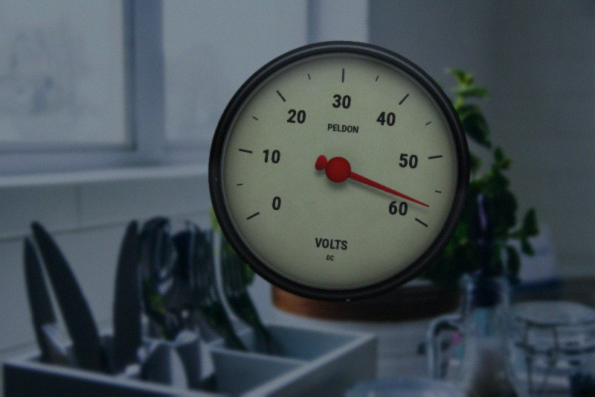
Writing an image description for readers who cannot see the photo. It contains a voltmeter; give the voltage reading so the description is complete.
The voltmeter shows 57.5 V
